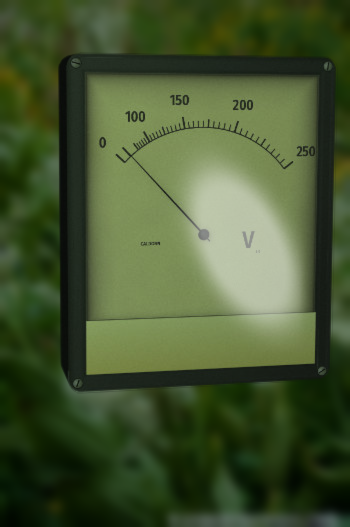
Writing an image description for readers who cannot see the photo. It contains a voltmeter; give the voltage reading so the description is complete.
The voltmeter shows 50 V
